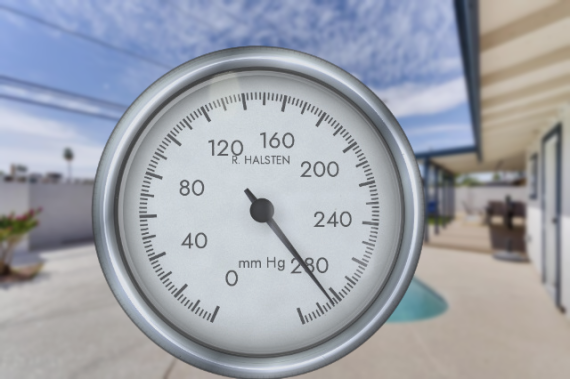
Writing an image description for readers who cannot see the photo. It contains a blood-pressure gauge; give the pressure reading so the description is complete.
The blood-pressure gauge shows 284 mmHg
